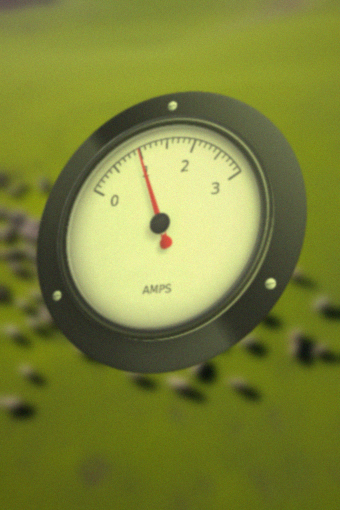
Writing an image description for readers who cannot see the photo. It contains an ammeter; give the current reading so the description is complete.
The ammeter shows 1 A
